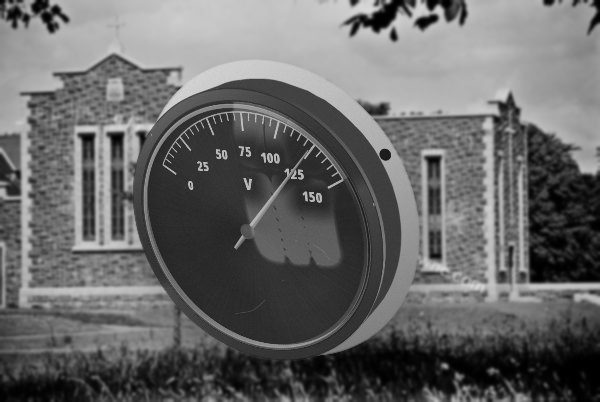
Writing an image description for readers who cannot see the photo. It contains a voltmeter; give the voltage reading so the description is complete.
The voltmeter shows 125 V
